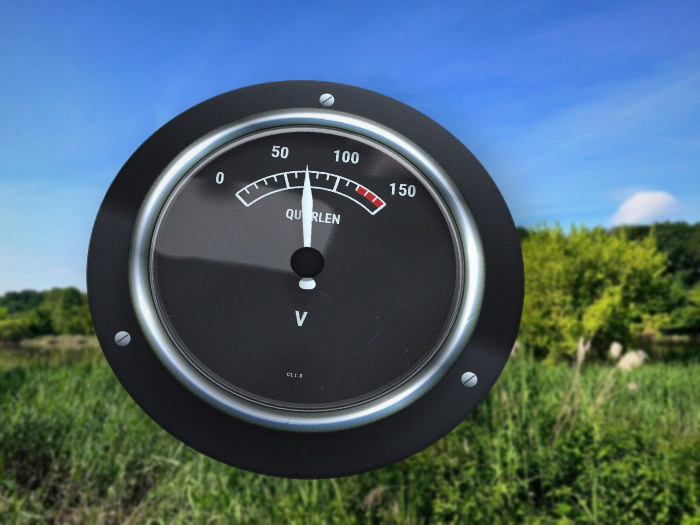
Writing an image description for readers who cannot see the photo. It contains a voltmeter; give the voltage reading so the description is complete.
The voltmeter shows 70 V
